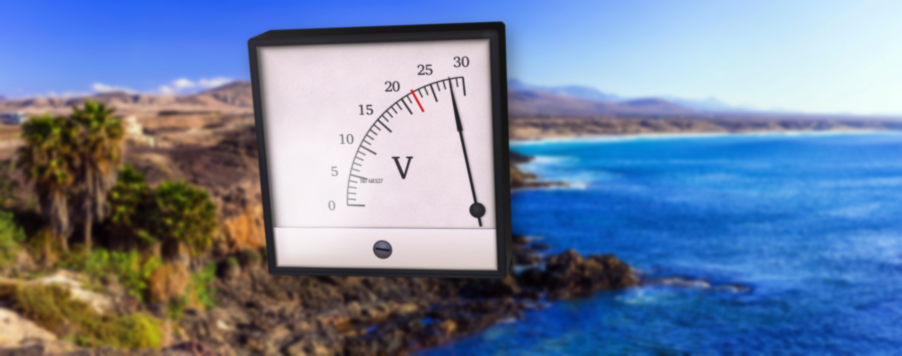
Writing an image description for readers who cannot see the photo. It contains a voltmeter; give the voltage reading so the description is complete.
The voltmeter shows 28 V
